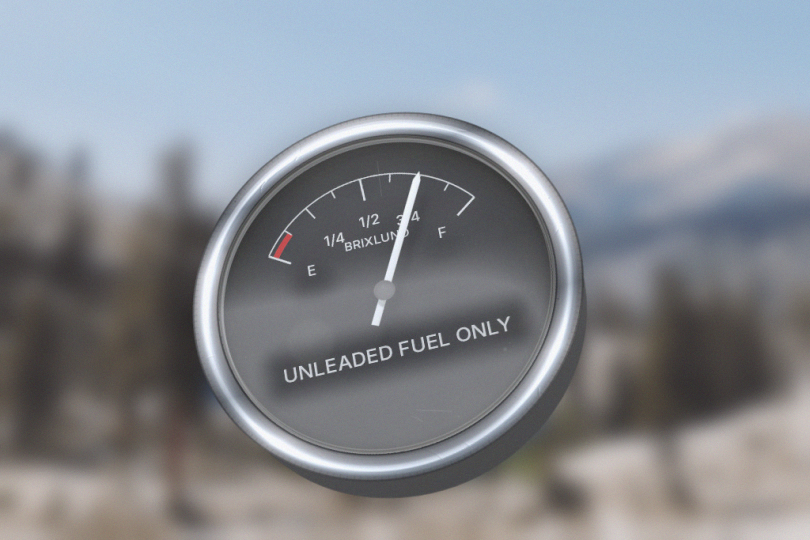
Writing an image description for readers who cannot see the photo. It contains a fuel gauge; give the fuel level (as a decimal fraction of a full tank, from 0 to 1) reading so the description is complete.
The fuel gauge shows 0.75
